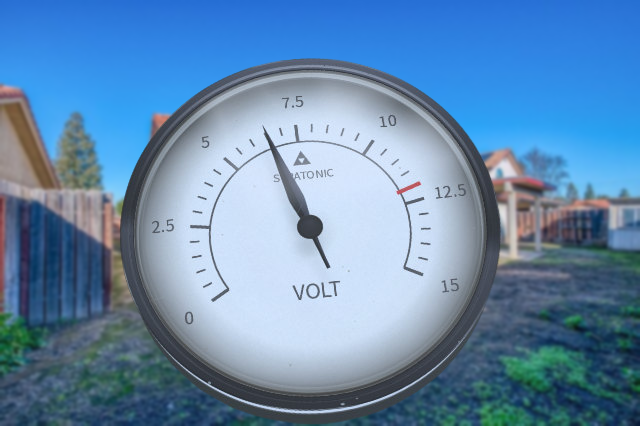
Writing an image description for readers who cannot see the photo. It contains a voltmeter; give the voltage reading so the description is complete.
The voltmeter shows 6.5 V
